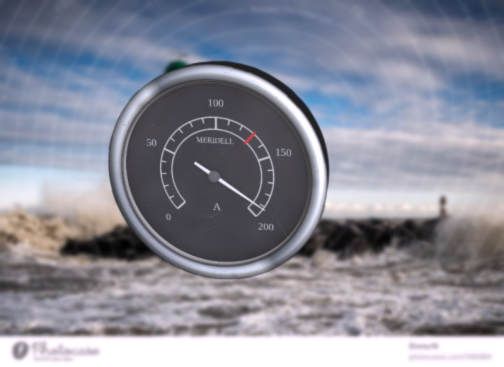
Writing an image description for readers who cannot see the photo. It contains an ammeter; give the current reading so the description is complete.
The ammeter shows 190 A
